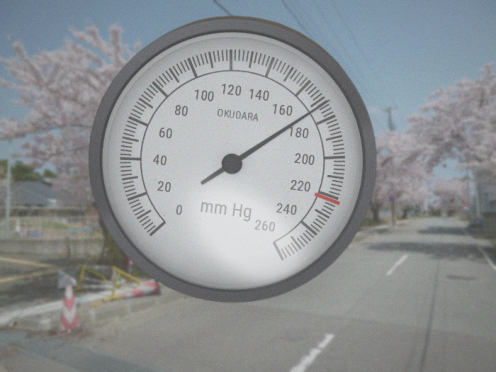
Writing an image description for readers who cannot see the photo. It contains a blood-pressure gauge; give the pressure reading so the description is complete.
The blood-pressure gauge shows 172 mmHg
